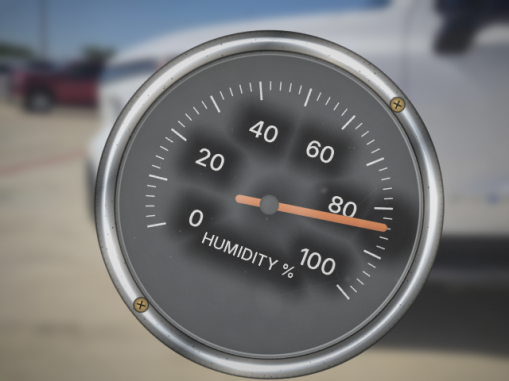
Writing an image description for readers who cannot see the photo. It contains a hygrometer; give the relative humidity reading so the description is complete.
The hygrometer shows 84 %
